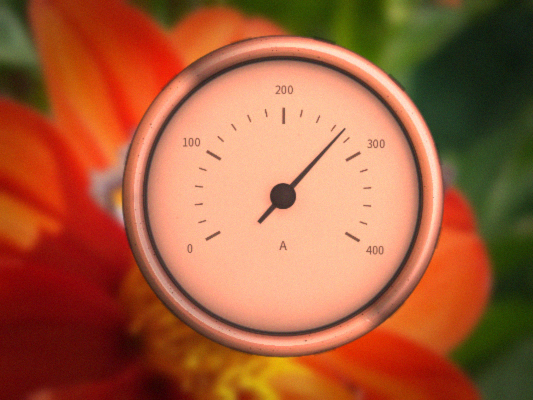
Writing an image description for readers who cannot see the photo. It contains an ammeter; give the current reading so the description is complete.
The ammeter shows 270 A
